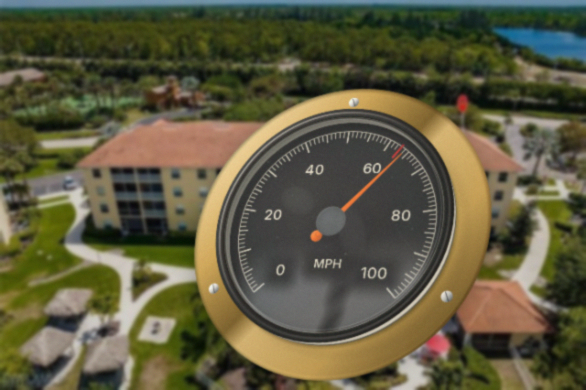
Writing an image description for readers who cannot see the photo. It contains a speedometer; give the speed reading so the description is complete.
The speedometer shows 65 mph
